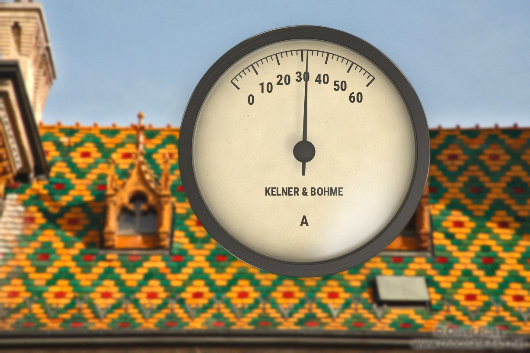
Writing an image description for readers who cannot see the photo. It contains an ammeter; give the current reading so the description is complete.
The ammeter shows 32 A
